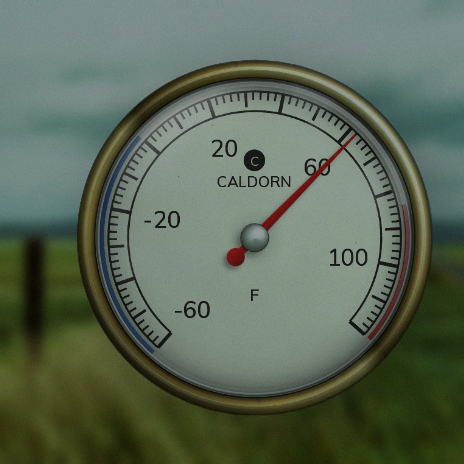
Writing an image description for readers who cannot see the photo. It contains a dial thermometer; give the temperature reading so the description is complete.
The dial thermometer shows 62 °F
